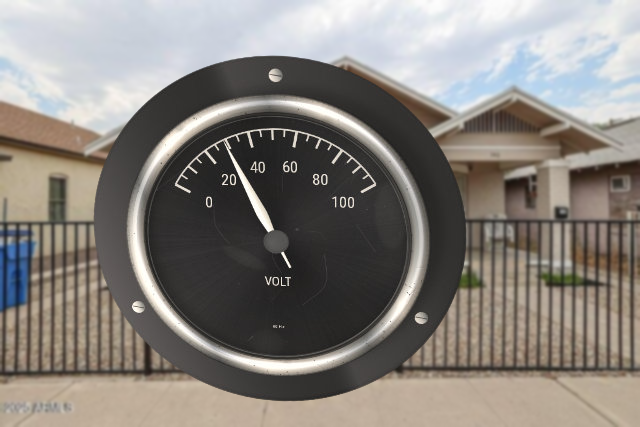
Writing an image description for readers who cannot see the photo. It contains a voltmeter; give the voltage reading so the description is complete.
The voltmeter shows 30 V
